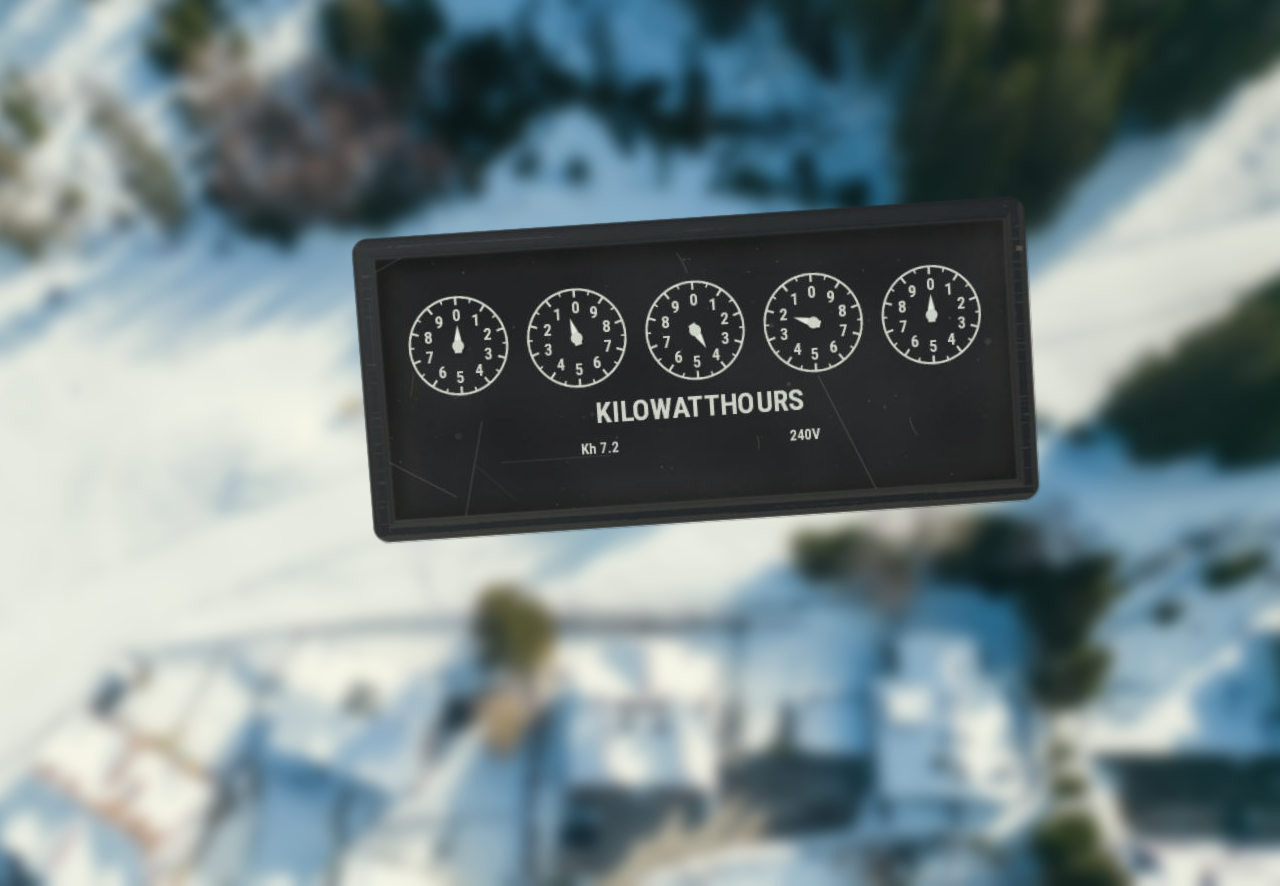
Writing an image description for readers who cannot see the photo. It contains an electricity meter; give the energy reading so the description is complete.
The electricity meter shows 420 kWh
